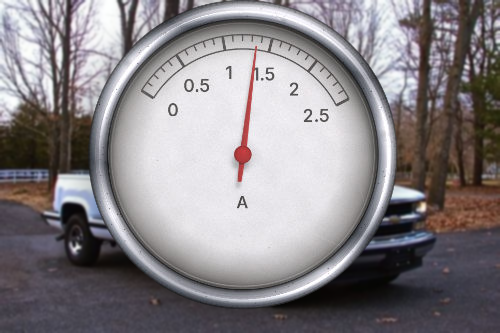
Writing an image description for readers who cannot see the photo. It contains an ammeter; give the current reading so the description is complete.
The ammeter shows 1.35 A
